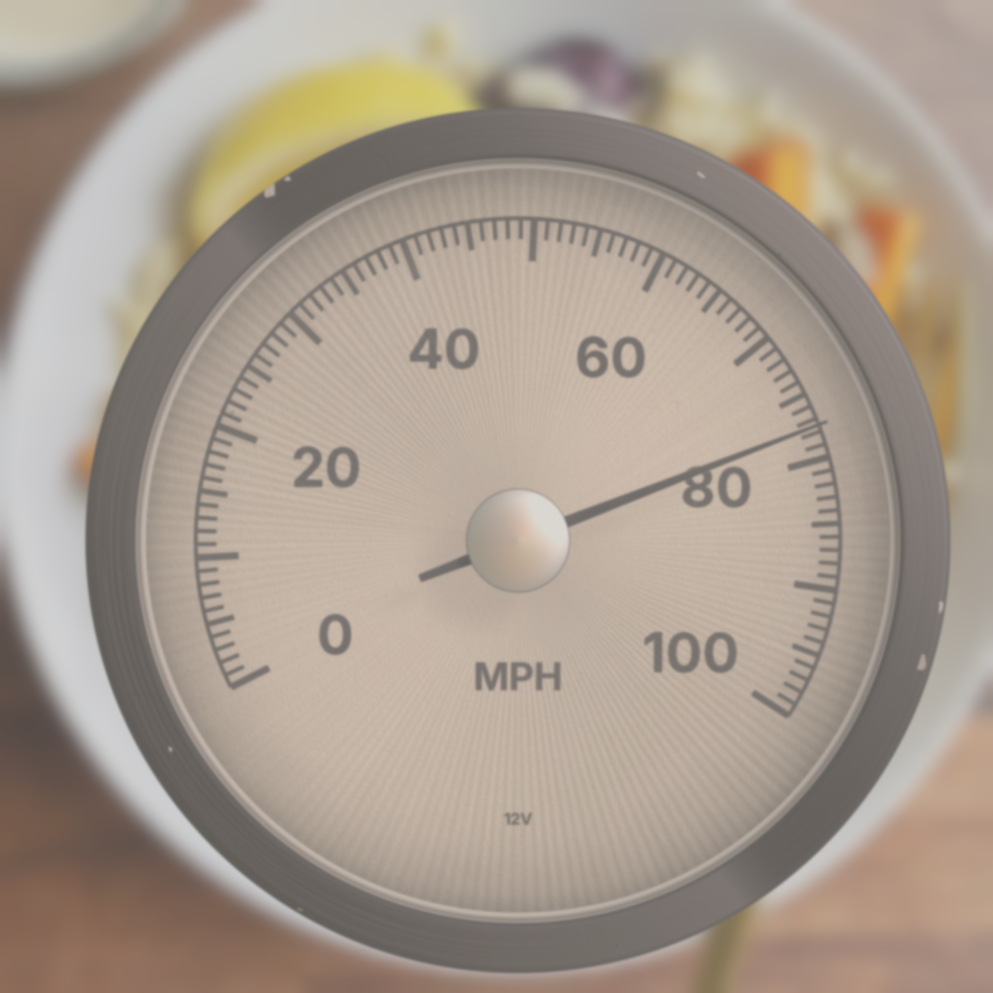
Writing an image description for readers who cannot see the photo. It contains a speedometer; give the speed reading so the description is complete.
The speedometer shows 77.5 mph
